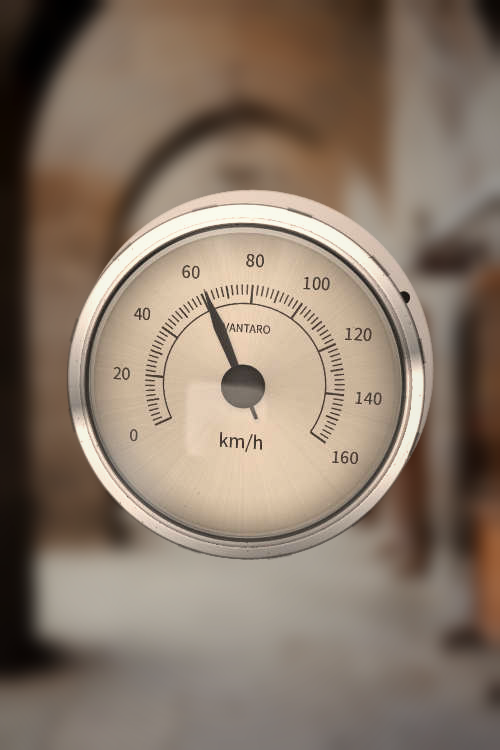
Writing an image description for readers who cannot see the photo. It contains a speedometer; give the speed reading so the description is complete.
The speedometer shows 62 km/h
